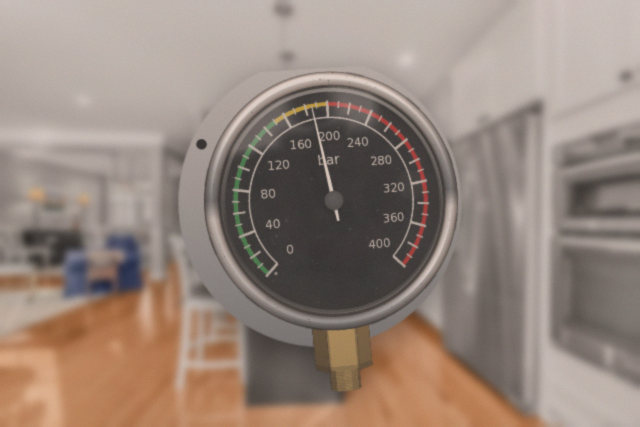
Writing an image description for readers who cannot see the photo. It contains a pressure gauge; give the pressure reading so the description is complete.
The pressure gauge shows 185 bar
